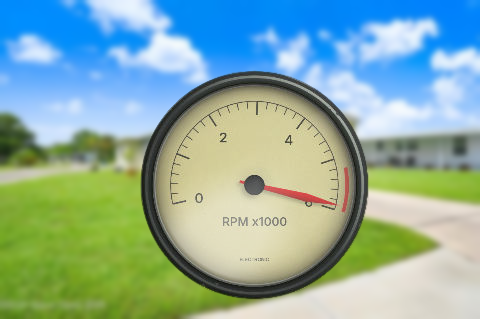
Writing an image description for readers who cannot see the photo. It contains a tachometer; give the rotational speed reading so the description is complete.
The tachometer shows 5900 rpm
